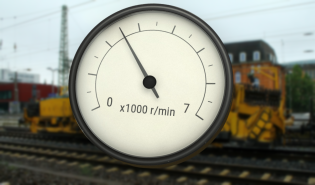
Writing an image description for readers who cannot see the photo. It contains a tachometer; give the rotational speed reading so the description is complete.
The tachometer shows 2500 rpm
